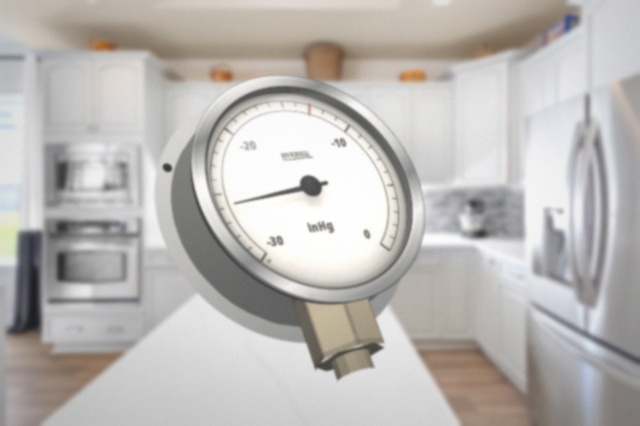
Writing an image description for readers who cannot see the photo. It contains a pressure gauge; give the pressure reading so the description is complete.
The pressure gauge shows -26 inHg
